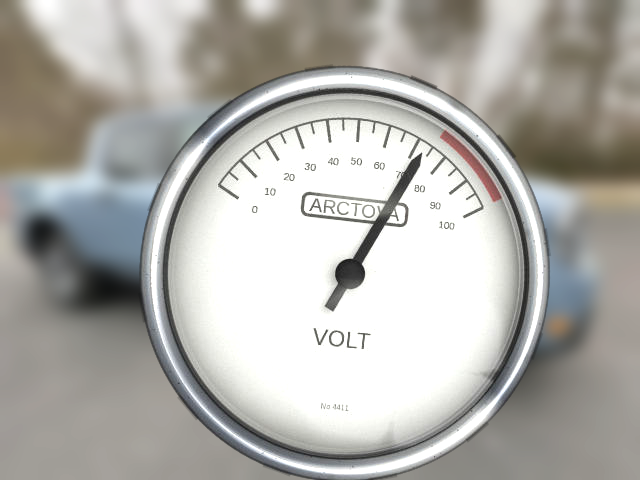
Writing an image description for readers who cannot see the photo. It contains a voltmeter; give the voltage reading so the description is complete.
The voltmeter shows 72.5 V
